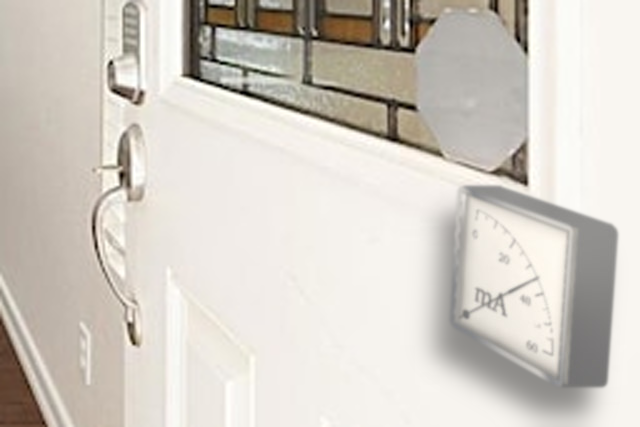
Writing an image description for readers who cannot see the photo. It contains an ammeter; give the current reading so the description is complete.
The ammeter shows 35 mA
